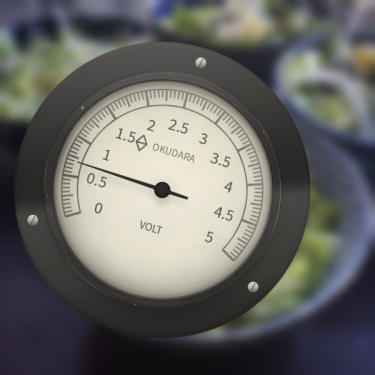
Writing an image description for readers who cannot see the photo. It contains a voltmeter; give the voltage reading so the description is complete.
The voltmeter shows 0.7 V
